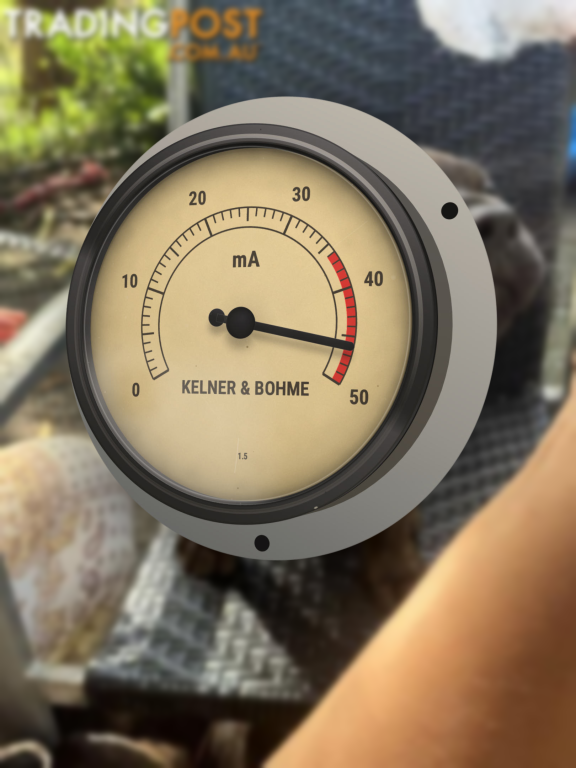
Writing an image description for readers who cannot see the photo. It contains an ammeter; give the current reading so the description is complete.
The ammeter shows 46 mA
